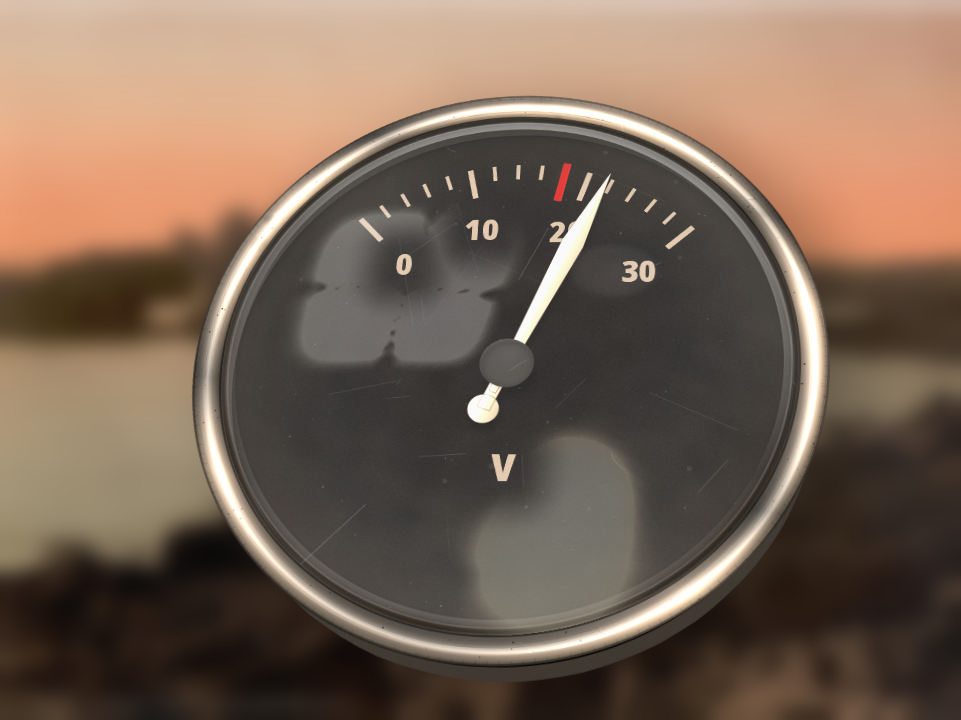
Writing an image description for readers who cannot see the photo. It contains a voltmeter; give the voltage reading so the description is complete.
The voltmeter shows 22 V
